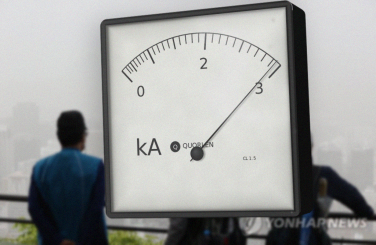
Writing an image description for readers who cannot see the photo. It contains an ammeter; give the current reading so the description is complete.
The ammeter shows 2.95 kA
